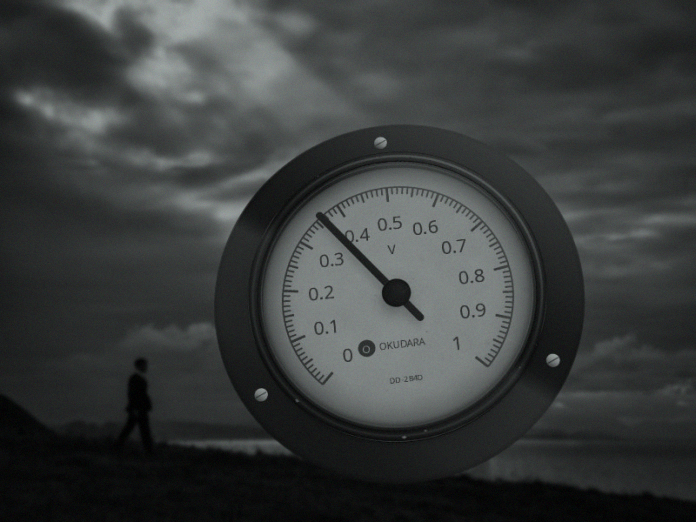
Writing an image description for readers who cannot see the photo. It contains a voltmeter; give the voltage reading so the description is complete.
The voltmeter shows 0.36 V
